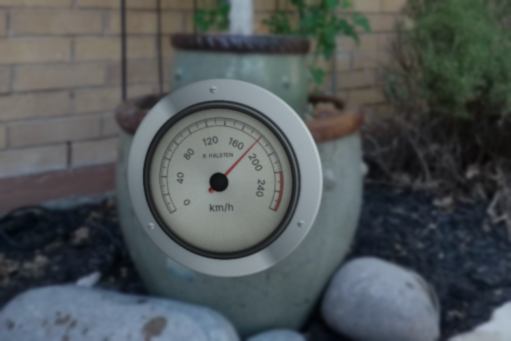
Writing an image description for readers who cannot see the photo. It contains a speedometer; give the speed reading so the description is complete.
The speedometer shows 180 km/h
